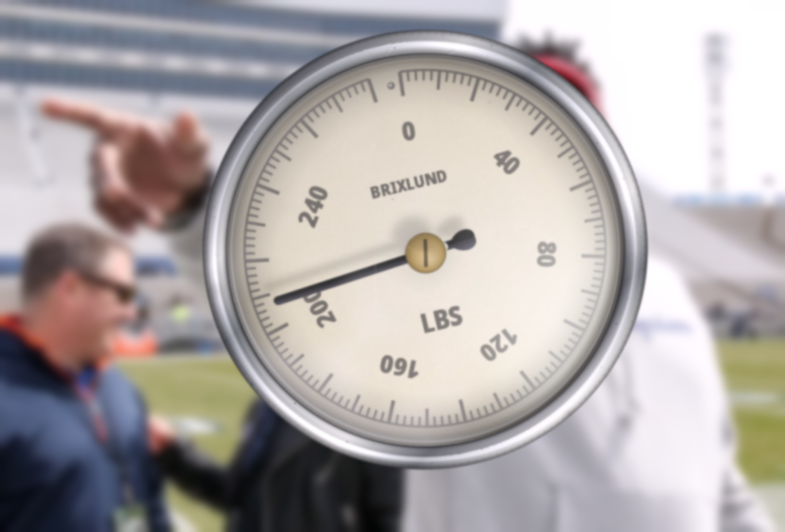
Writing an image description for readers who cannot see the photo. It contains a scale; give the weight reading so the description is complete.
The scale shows 208 lb
